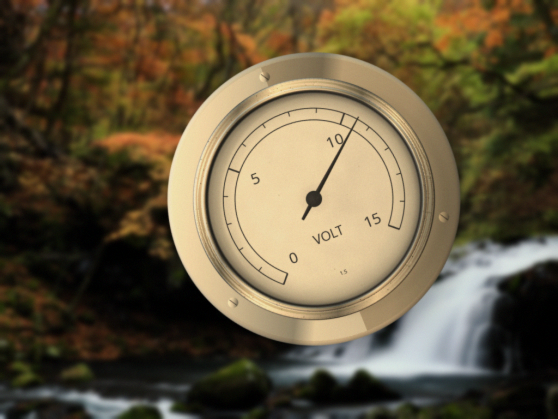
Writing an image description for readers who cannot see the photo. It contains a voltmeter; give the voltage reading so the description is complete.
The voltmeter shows 10.5 V
